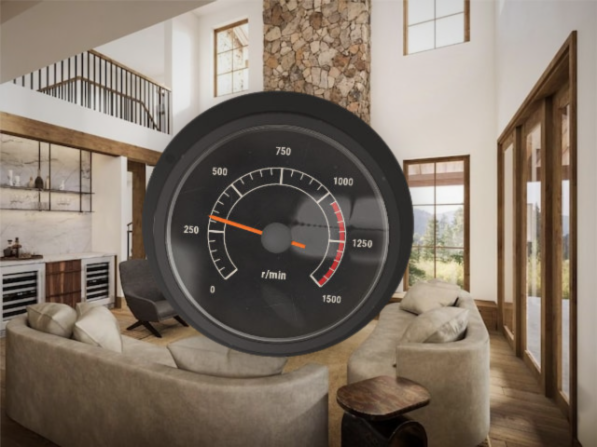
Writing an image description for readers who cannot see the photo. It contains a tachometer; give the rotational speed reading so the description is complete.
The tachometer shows 325 rpm
